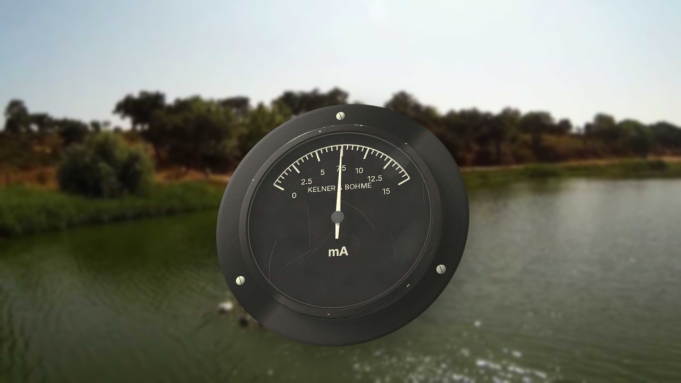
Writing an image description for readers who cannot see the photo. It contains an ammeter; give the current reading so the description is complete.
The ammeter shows 7.5 mA
